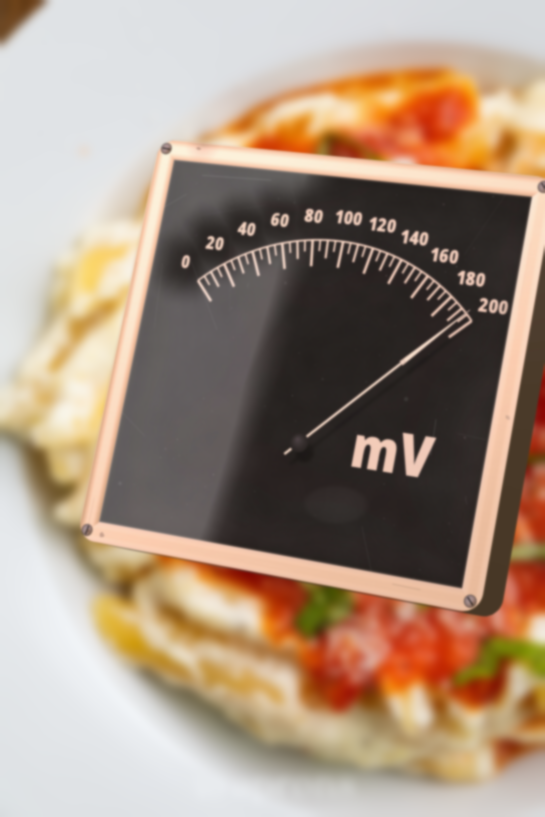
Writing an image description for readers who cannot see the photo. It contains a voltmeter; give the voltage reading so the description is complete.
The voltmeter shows 195 mV
